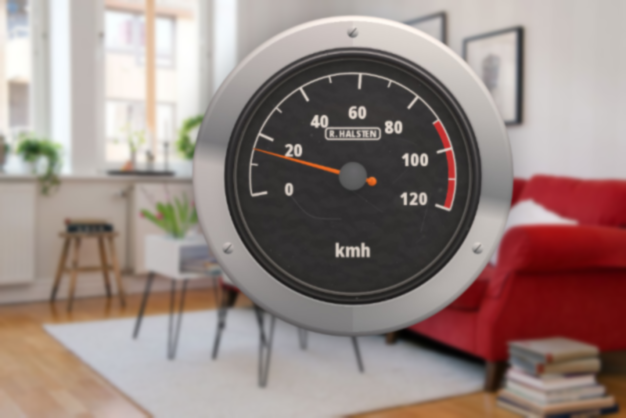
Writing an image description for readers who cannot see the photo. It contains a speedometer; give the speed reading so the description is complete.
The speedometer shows 15 km/h
